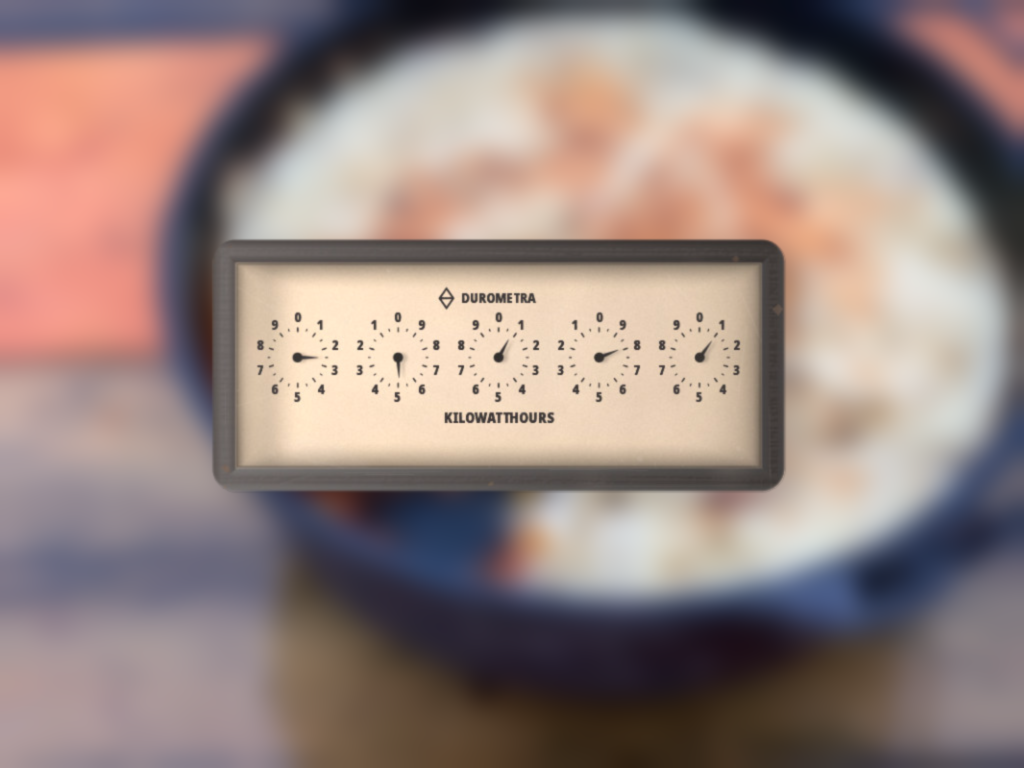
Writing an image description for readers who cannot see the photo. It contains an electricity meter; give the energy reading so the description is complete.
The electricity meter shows 25081 kWh
